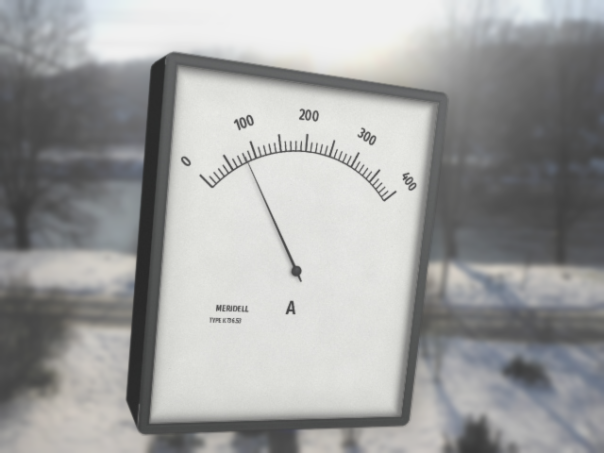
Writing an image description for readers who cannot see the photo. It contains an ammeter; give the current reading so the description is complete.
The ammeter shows 80 A
